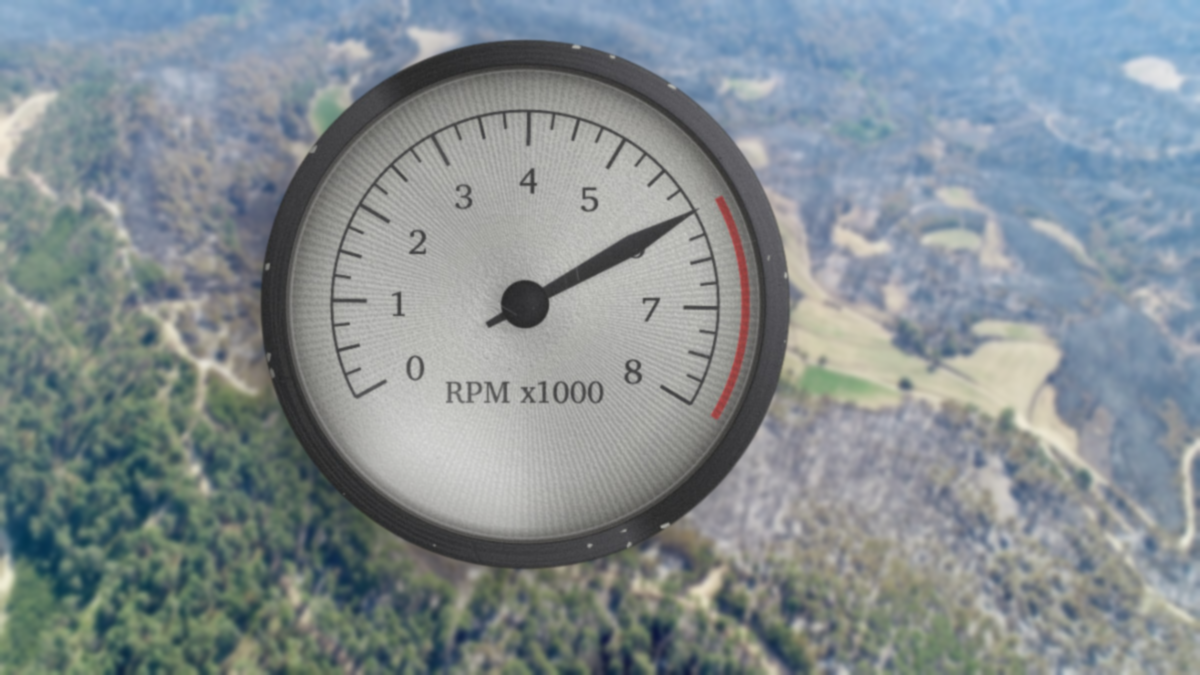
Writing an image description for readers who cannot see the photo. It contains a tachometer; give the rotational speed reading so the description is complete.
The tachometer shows 6000 rpm
